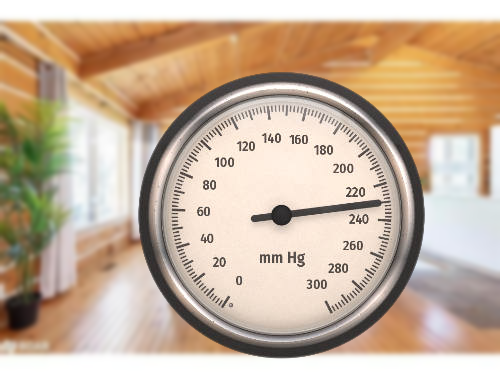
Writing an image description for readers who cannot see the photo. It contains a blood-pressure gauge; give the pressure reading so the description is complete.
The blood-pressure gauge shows 230 mmHg
